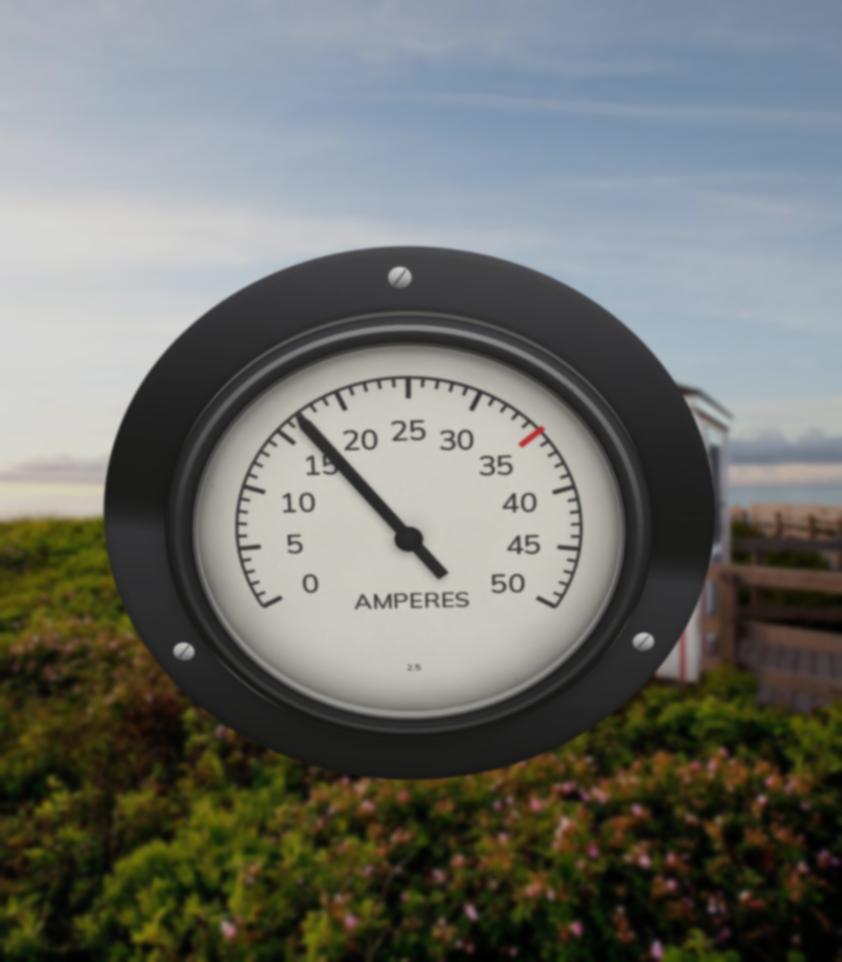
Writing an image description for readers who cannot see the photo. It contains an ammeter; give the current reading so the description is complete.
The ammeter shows 17 A
